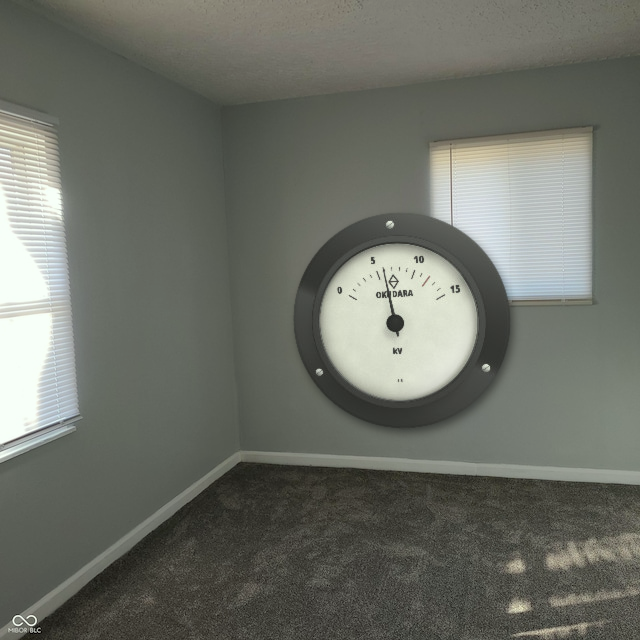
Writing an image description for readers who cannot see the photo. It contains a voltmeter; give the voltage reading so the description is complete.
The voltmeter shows 6 kV
